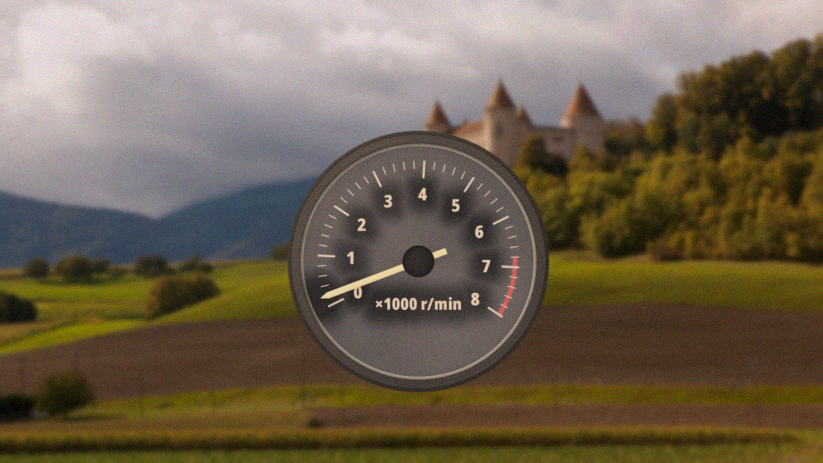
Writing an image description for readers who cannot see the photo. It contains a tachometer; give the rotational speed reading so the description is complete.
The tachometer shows 200 rpm
